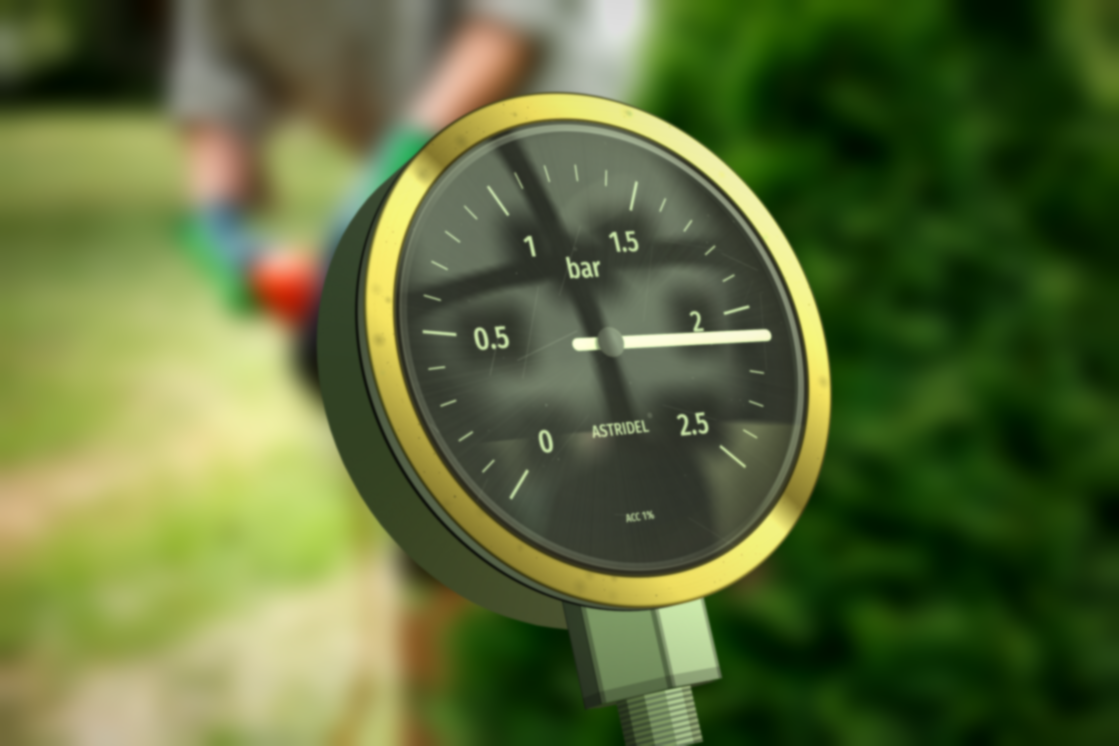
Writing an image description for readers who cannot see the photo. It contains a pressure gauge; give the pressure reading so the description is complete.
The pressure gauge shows 2.1 bar
